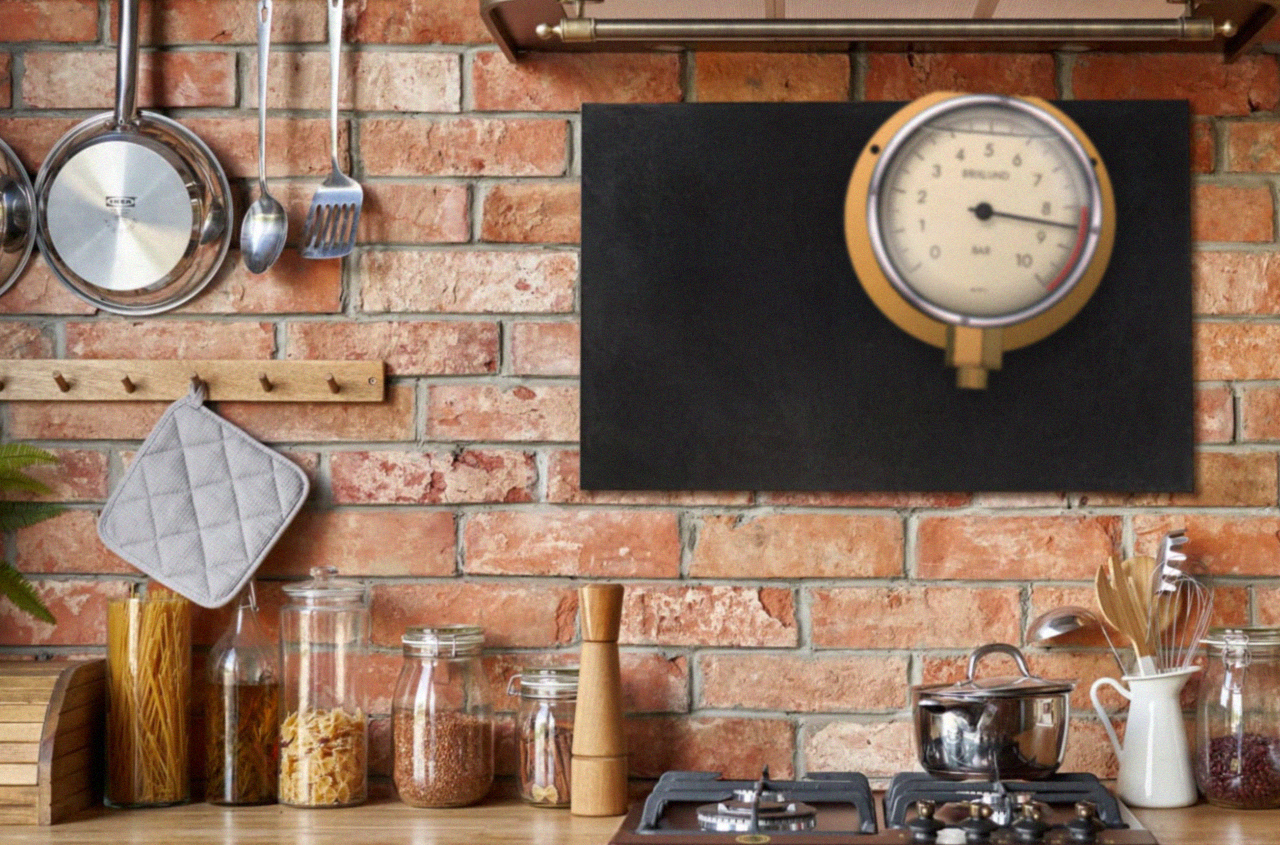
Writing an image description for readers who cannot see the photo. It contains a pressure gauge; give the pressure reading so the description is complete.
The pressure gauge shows 8.5 bar
